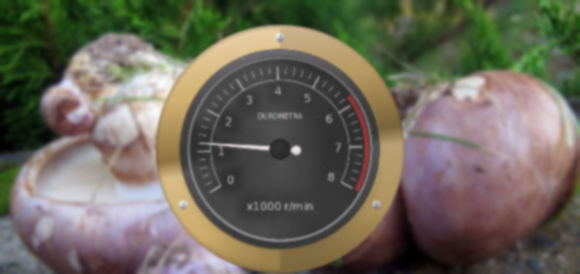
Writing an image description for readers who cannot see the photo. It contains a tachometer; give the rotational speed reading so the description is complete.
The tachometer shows 1200 rpm
